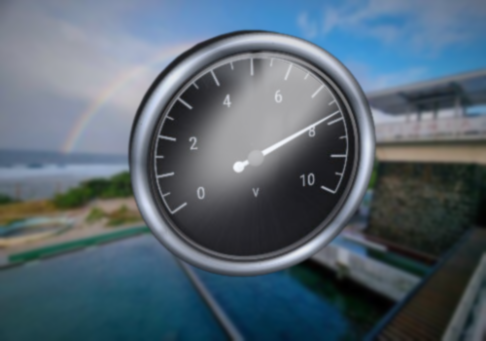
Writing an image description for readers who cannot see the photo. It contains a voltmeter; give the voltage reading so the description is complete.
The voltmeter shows 7.75 V
